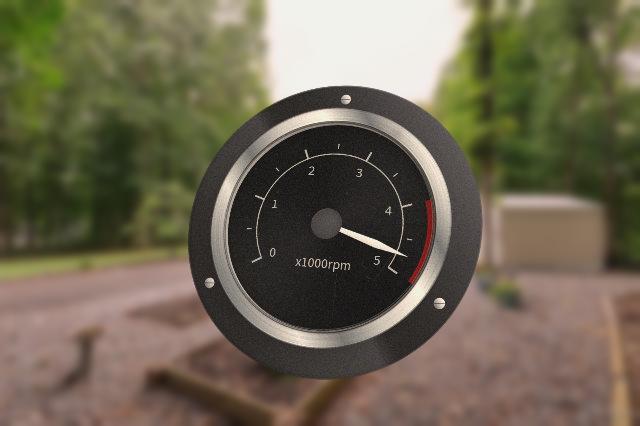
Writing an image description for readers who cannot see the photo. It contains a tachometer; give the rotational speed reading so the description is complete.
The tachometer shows 4750 rpm
